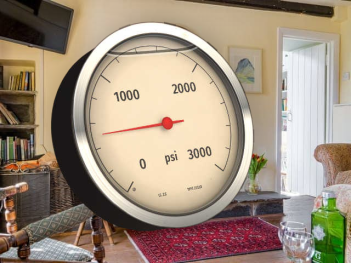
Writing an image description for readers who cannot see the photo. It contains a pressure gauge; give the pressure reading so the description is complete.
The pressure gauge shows 500 psi
